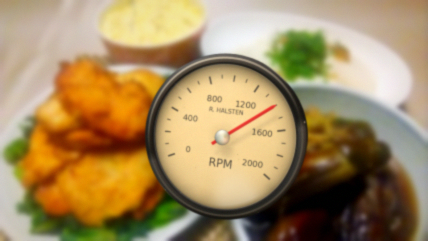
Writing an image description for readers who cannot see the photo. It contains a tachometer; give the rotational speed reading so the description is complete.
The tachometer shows 1400 rpm
